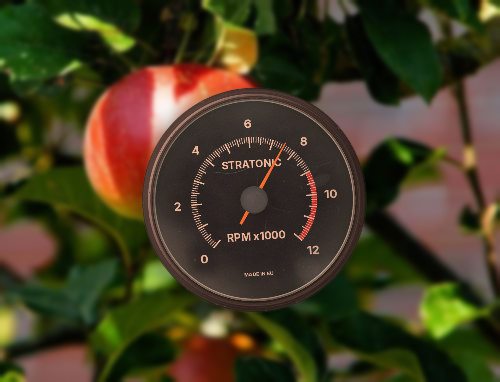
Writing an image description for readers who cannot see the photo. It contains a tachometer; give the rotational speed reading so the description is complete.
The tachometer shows 7500 rpm
